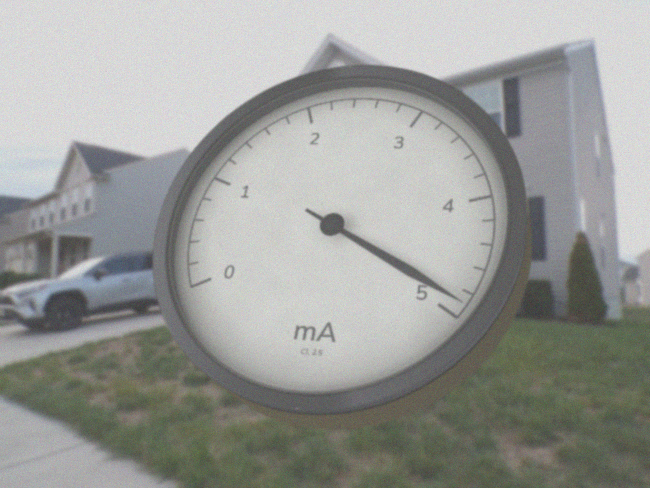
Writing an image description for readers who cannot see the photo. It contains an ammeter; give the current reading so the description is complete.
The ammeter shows 4.9 mA
